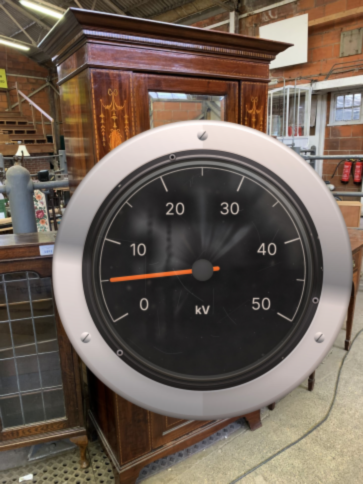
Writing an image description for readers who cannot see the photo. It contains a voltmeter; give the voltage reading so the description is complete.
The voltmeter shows 5 kV
